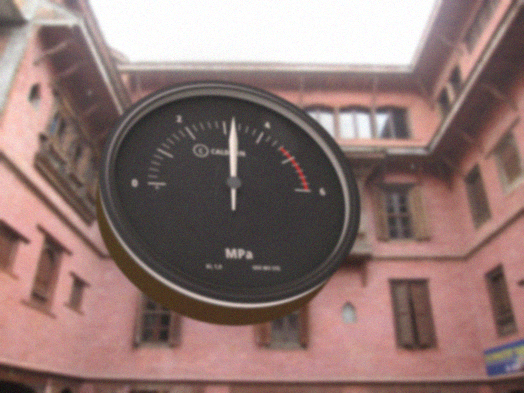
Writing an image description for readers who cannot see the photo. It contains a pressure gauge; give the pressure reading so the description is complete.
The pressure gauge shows 3.2 MPa
